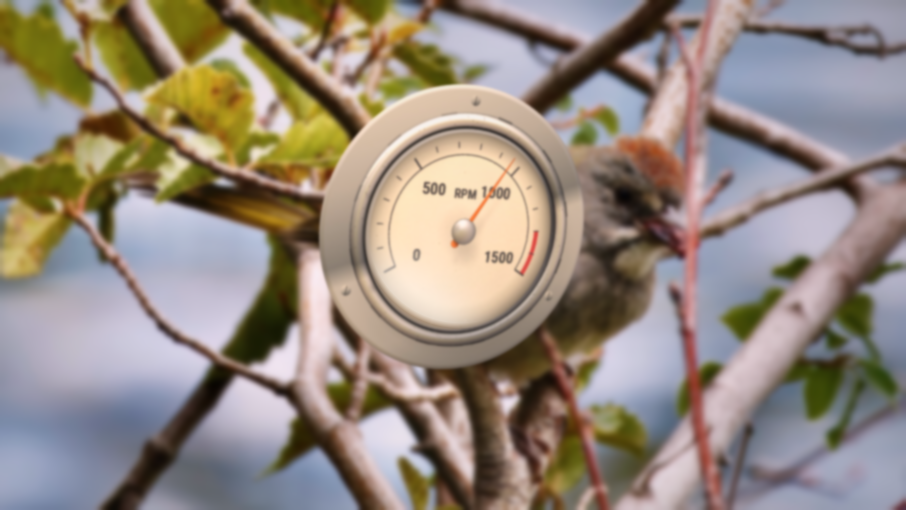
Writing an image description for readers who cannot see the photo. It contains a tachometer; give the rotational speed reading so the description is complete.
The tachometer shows 950 rpm
